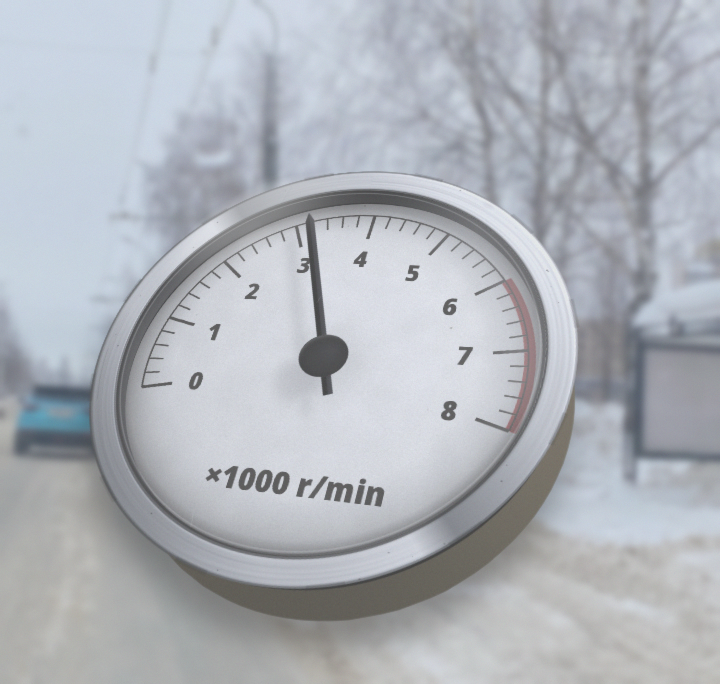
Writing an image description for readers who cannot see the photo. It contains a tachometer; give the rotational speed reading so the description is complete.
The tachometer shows 3200 rpm
